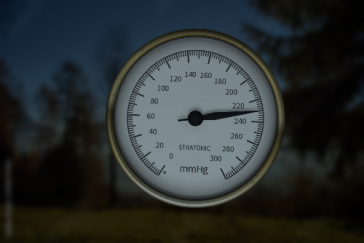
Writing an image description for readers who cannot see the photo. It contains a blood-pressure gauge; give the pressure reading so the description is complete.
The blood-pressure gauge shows 230 mmHg
